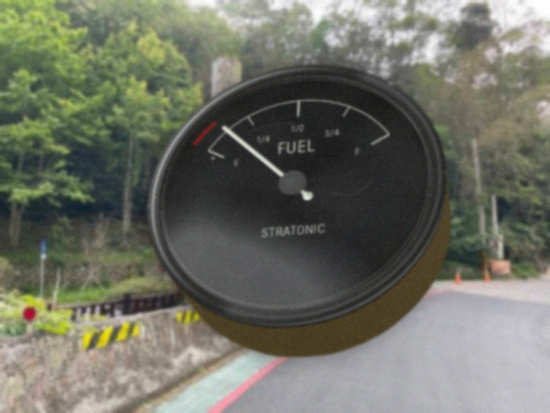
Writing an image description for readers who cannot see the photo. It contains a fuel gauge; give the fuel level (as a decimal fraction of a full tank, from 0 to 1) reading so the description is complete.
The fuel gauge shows 0.125
